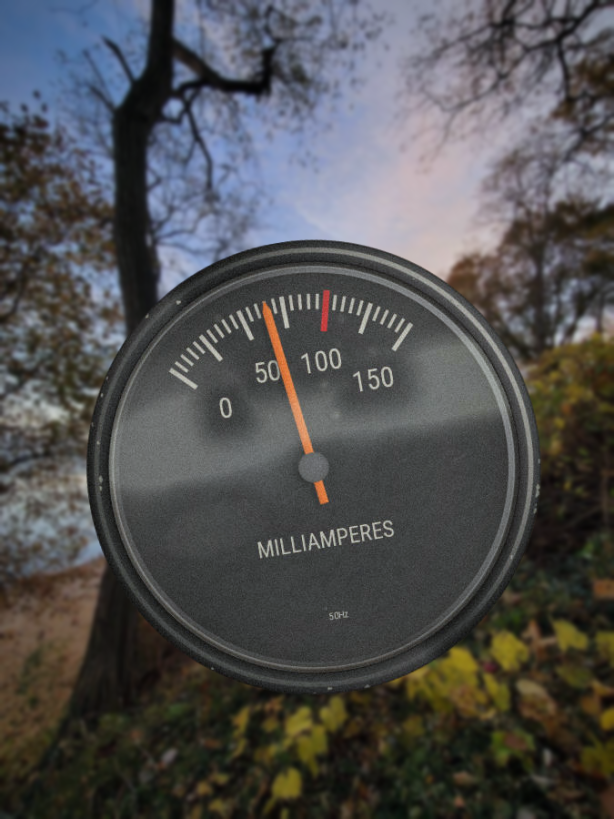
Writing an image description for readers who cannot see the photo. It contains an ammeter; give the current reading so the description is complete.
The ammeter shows 65 mA
